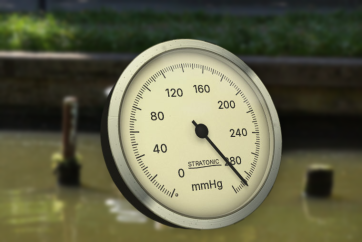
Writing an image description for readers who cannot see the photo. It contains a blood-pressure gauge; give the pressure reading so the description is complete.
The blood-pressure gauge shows 290 mmHg
